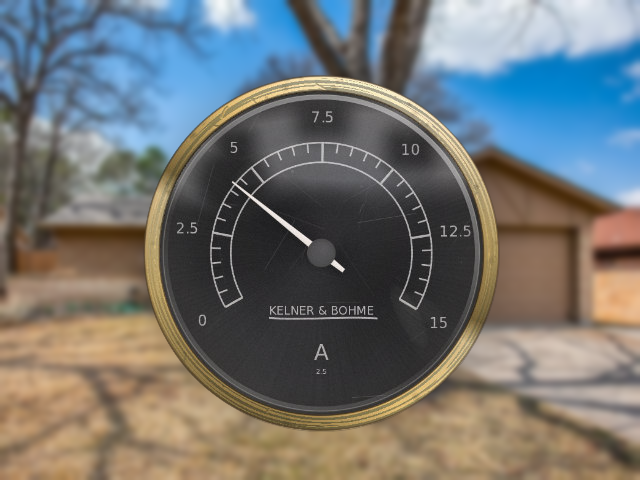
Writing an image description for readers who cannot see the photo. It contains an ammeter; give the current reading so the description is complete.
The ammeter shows 4.25 A
